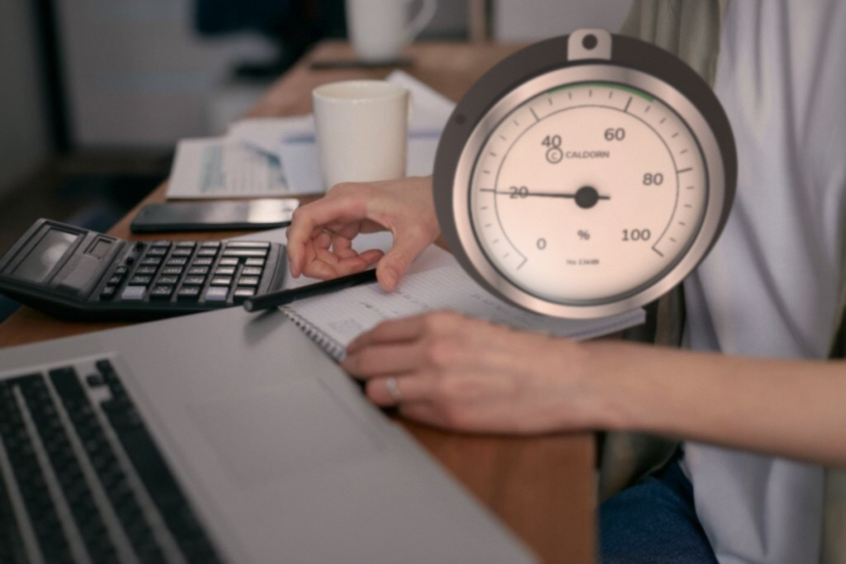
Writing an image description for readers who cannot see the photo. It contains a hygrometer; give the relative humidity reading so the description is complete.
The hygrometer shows 20 %
